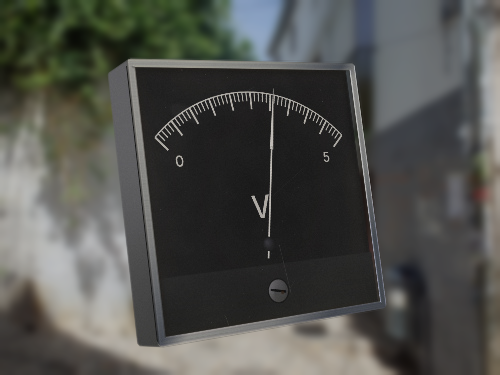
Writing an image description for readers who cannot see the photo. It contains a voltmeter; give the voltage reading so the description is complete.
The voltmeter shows 3 V
